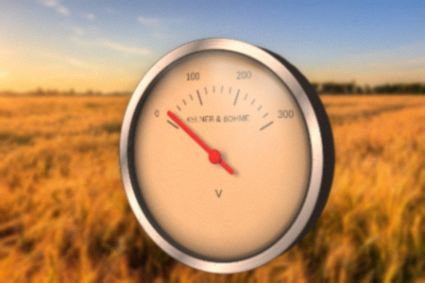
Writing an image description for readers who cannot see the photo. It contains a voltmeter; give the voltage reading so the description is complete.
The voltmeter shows 20 V
